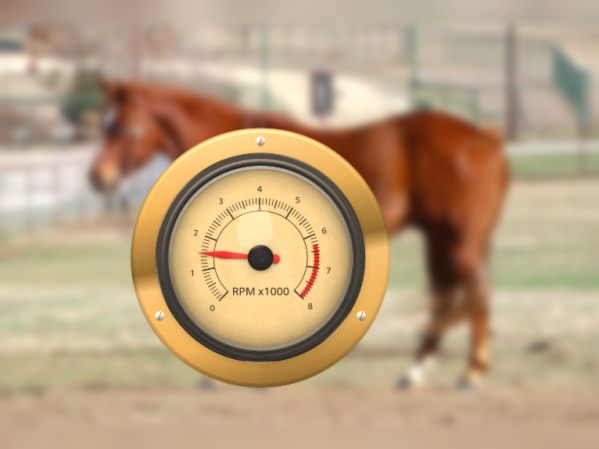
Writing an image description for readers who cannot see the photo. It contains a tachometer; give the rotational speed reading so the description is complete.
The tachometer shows 1500 rpm
